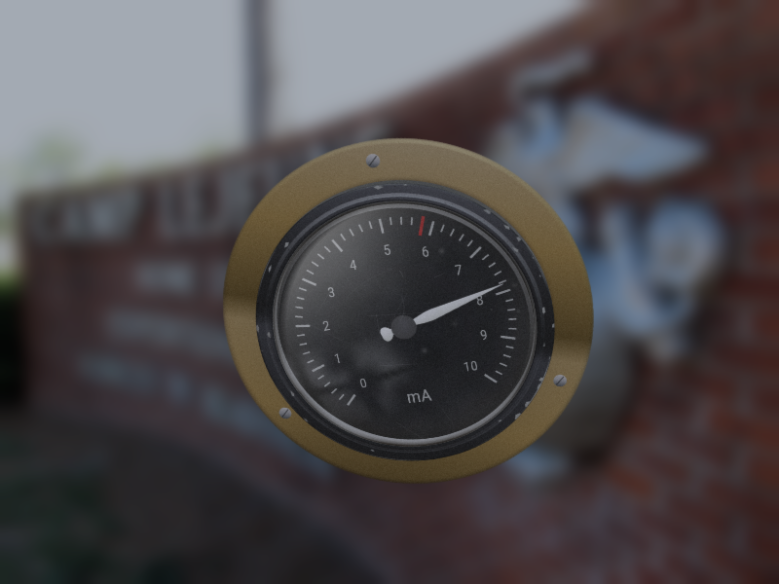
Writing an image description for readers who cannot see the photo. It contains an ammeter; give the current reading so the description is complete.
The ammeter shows 7.8 mA
